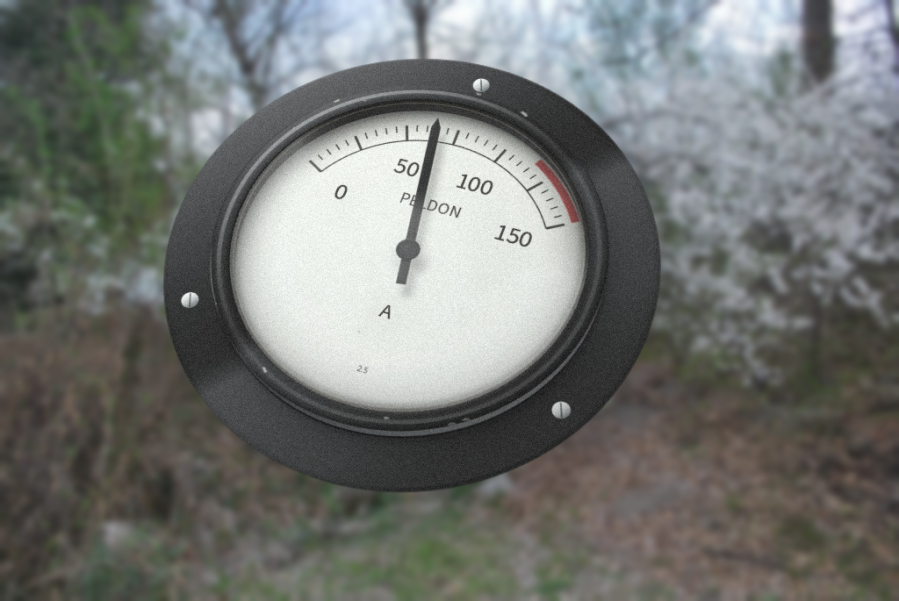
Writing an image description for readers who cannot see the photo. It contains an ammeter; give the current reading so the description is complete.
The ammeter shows 65 A
